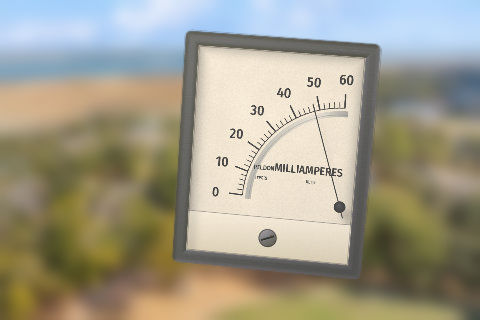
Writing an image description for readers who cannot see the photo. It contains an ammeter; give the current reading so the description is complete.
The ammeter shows 48 mA
